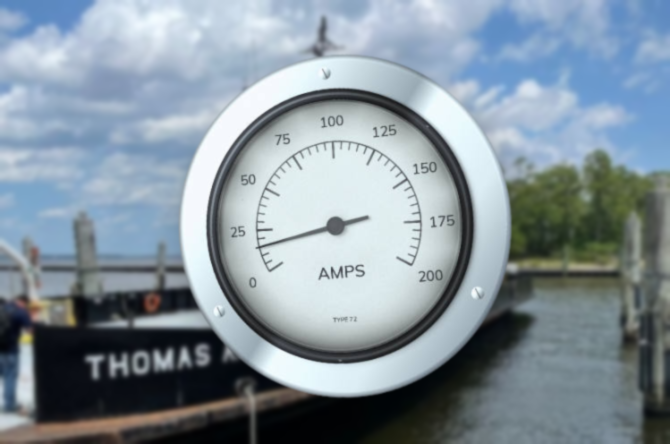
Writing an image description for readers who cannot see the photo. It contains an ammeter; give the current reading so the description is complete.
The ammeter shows 15 A
